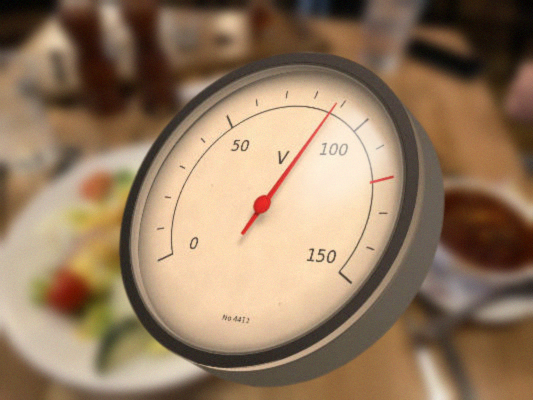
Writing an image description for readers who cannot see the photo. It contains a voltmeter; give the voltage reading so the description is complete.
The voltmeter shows 90 V
